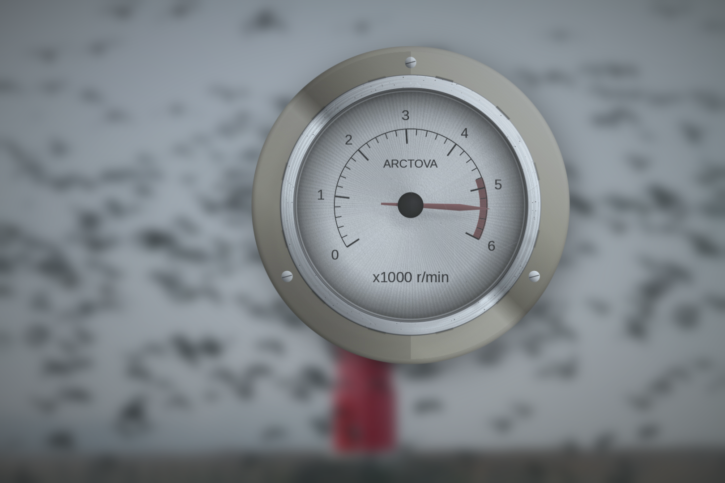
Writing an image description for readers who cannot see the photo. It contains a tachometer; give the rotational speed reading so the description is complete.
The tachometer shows 5400 rpm
